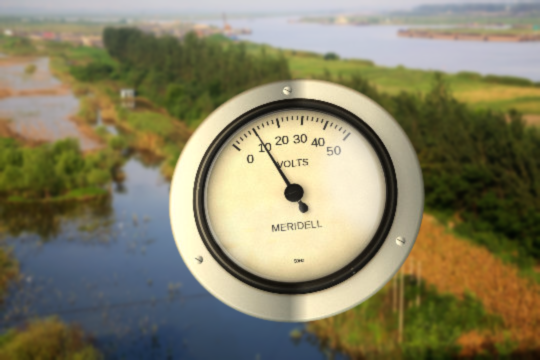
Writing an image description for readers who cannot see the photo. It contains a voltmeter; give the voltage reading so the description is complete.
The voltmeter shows 10 V
